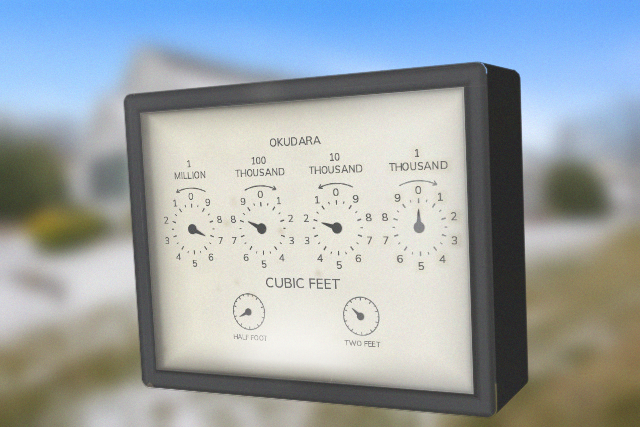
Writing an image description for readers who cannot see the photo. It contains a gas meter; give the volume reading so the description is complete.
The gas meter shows 682000 ft³
